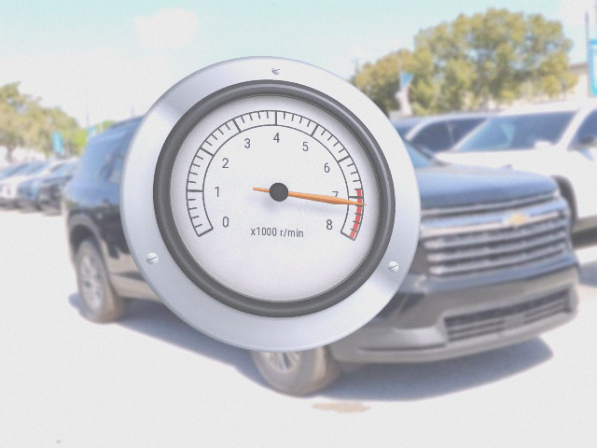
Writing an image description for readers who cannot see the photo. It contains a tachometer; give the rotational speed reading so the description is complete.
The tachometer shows 7200 rpm
